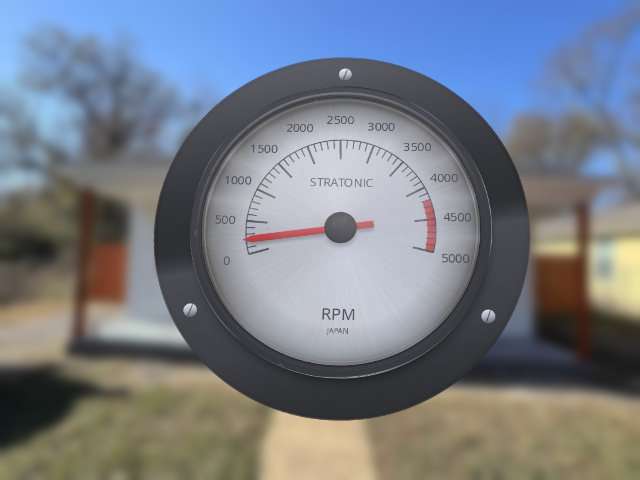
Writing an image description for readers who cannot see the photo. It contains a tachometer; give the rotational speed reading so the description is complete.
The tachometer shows 200 rpm
